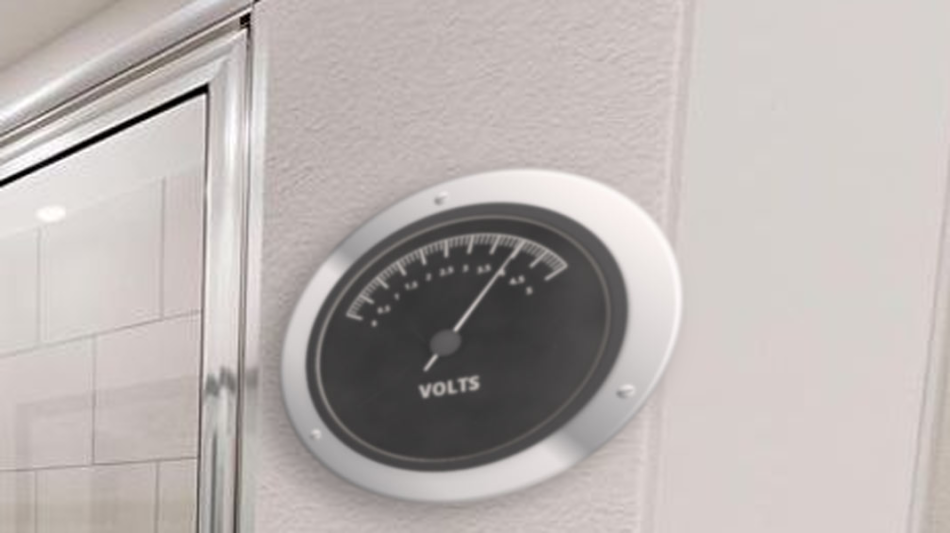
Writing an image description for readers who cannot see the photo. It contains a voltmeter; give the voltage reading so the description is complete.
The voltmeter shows 4 V
